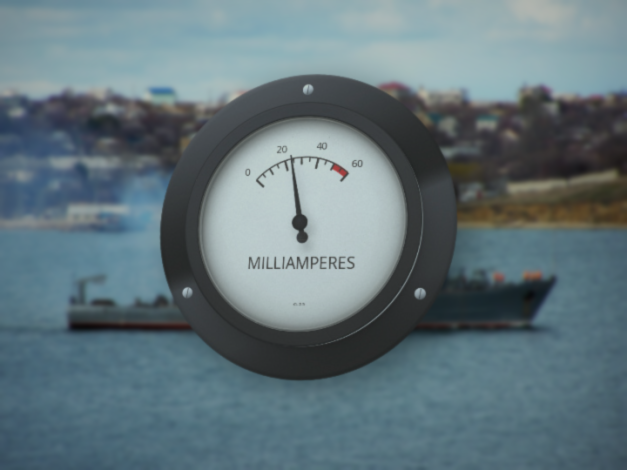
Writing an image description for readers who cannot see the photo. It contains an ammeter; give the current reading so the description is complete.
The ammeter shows 25 mA
